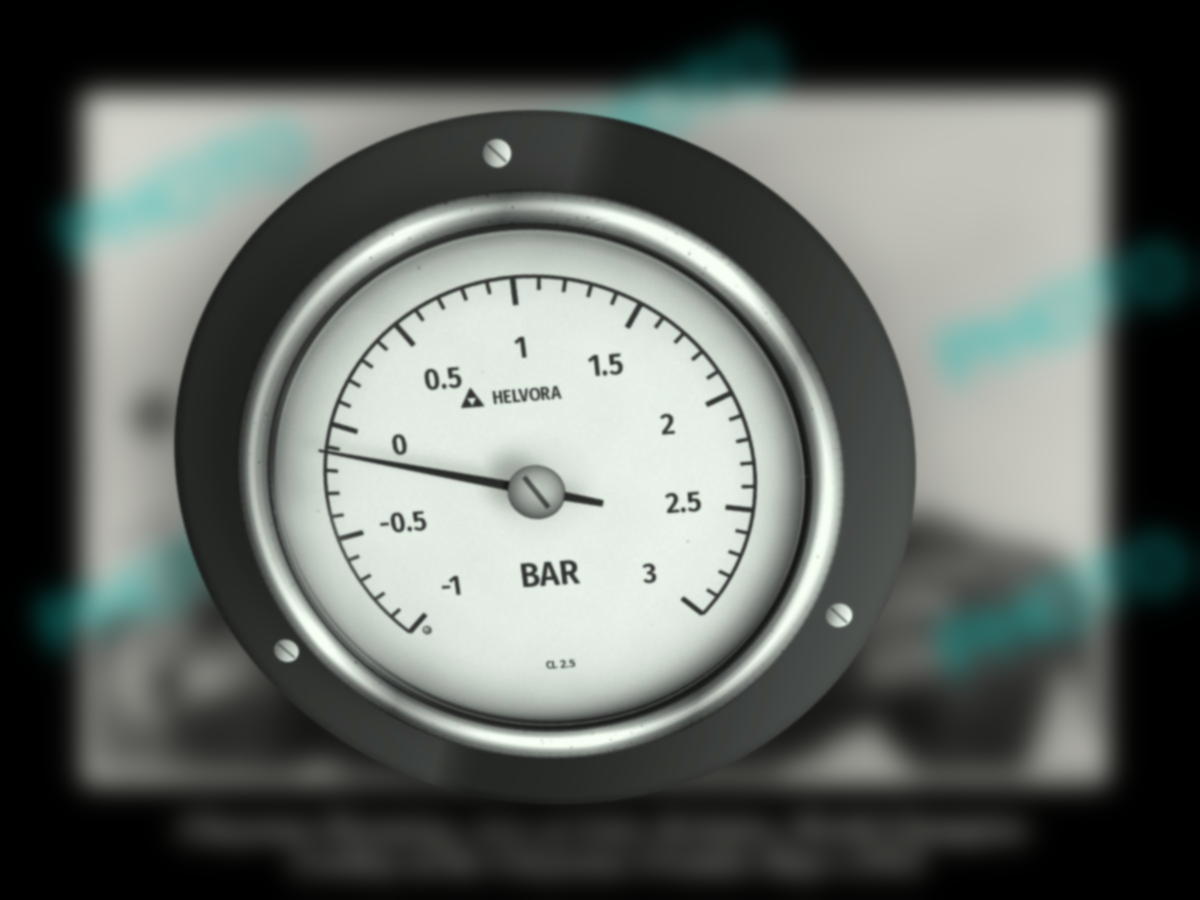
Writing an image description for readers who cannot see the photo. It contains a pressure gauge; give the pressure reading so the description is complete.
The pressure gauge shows -0.1 bar
